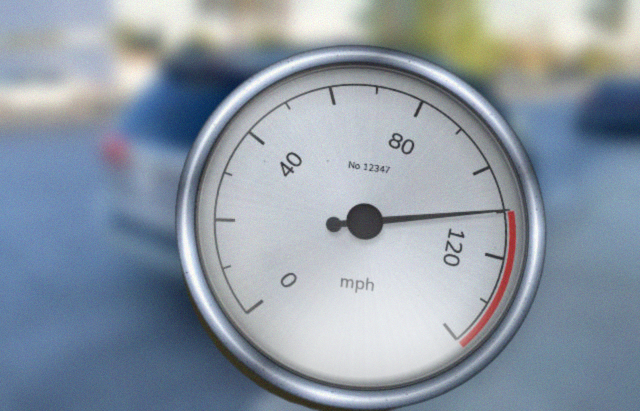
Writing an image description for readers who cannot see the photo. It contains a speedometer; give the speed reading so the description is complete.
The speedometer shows 110 mph
